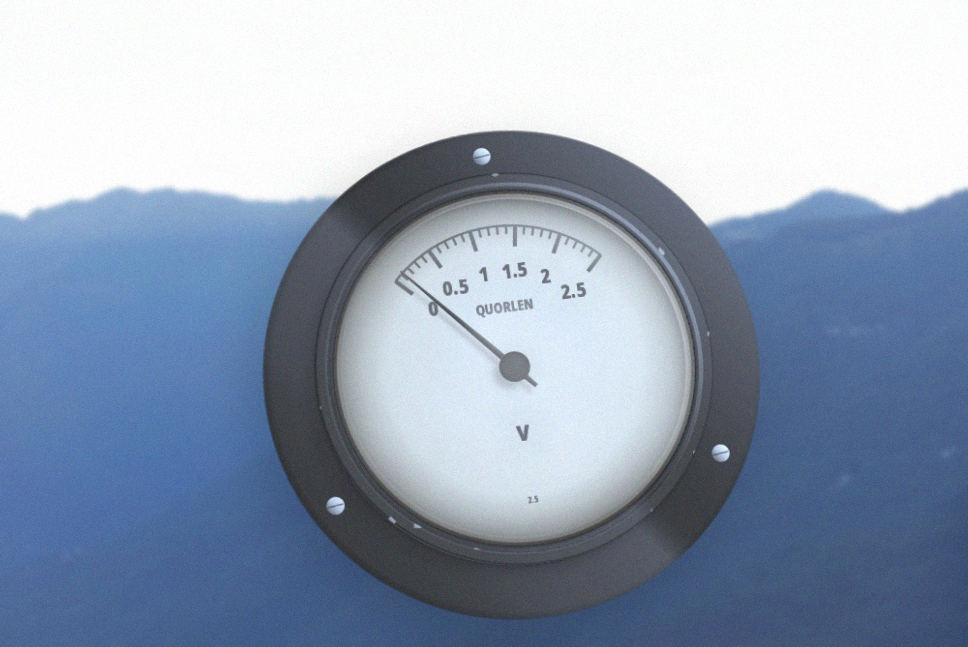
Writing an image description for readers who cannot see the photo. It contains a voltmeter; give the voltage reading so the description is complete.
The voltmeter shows 0.1 V
